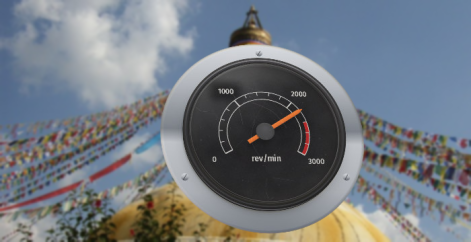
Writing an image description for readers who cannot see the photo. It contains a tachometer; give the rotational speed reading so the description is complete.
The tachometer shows 2200 rpm
